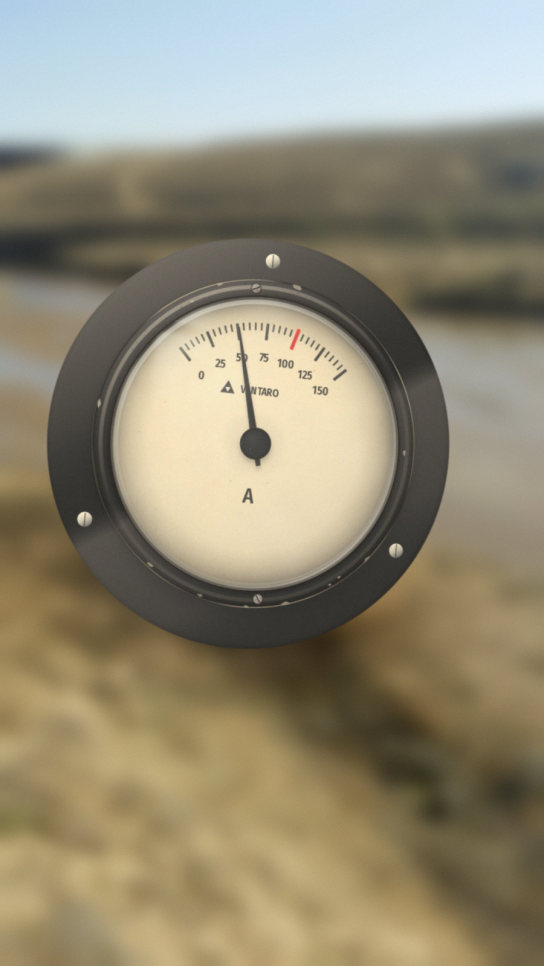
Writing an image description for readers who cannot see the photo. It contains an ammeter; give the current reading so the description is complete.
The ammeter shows 50 A
